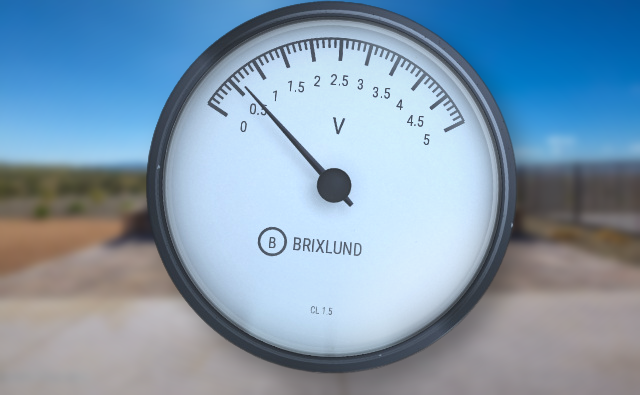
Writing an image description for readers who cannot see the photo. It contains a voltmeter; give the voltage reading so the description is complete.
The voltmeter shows 0.6 V
